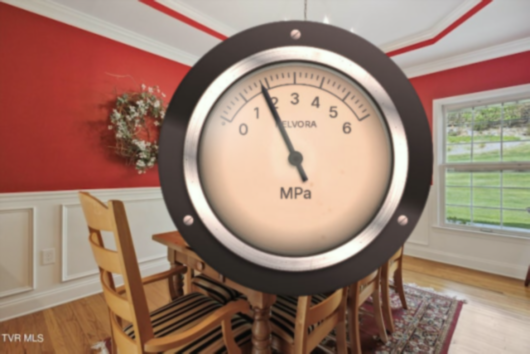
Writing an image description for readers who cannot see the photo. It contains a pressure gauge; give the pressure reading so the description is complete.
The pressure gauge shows 1.8 MPa
